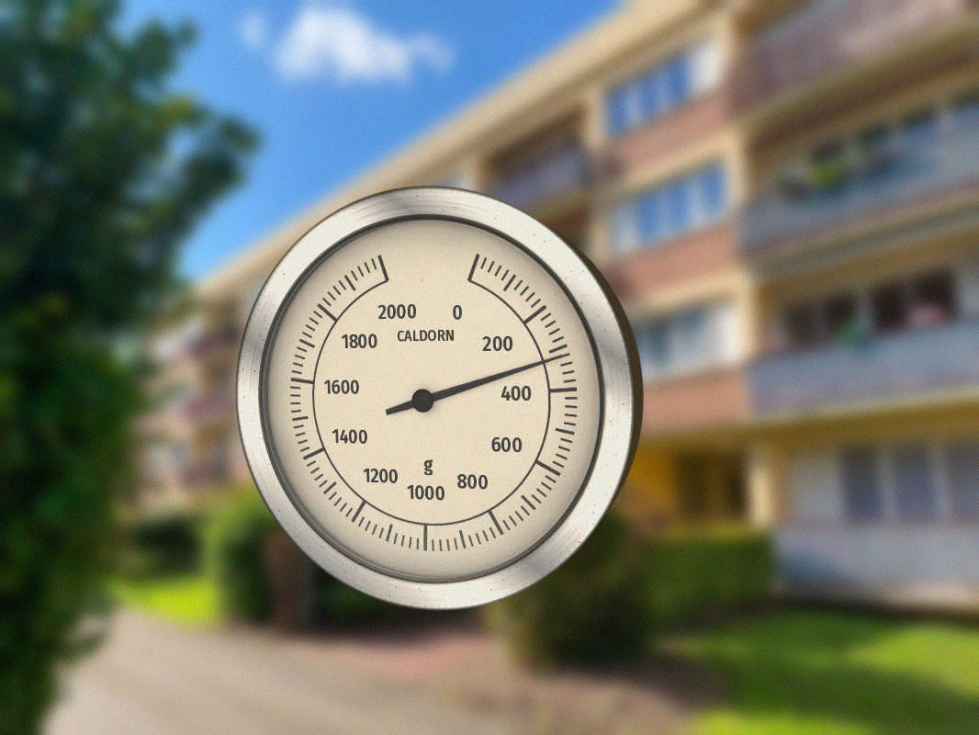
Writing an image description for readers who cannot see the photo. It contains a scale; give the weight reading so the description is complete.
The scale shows 320 g
